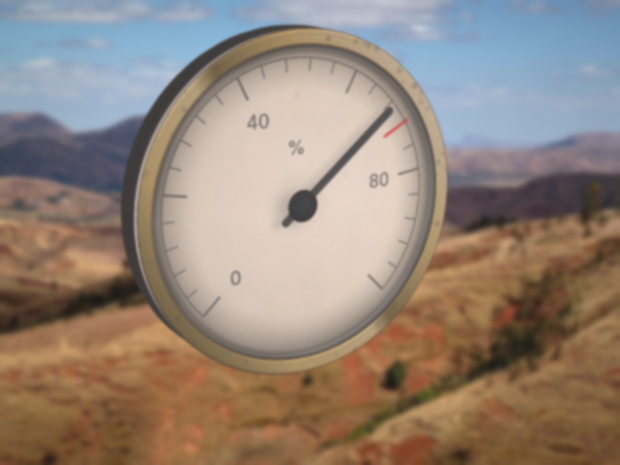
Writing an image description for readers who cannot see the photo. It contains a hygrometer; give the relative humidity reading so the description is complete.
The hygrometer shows 68 %
